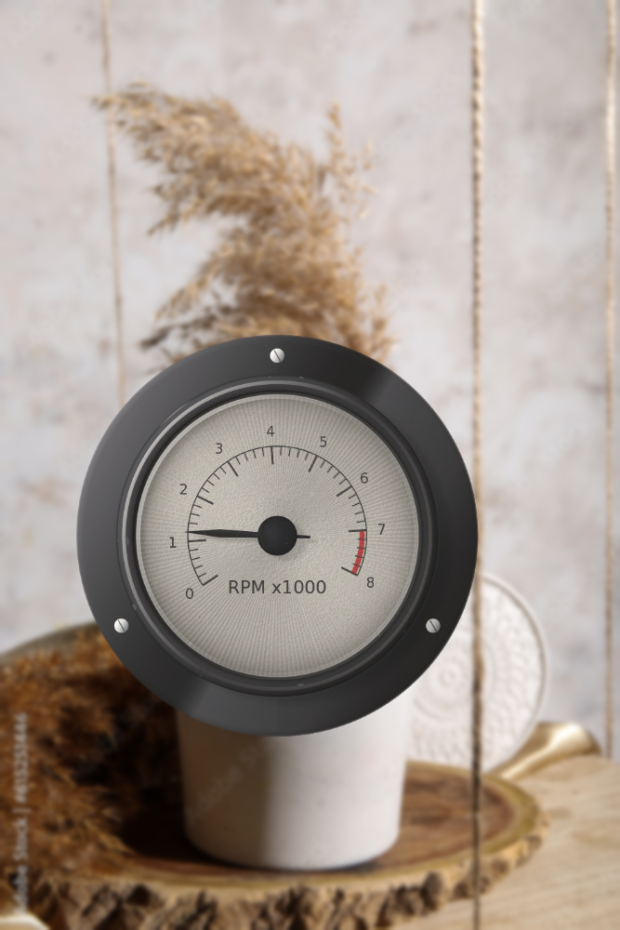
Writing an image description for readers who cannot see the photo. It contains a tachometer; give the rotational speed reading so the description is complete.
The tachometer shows 1200 rpm
